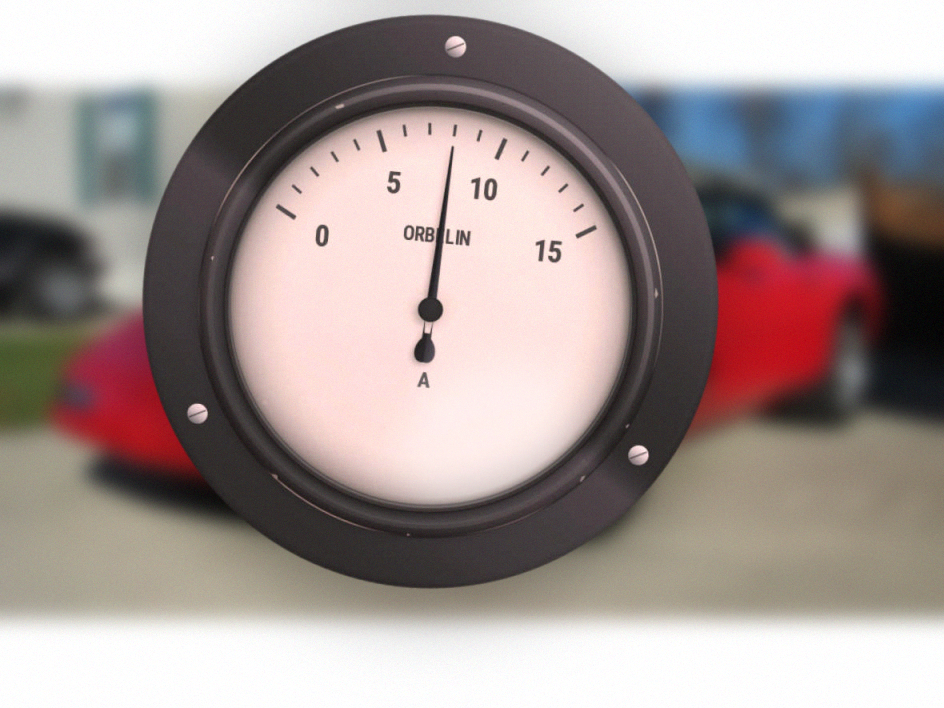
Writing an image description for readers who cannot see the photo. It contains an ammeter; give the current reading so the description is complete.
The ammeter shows 8 A
